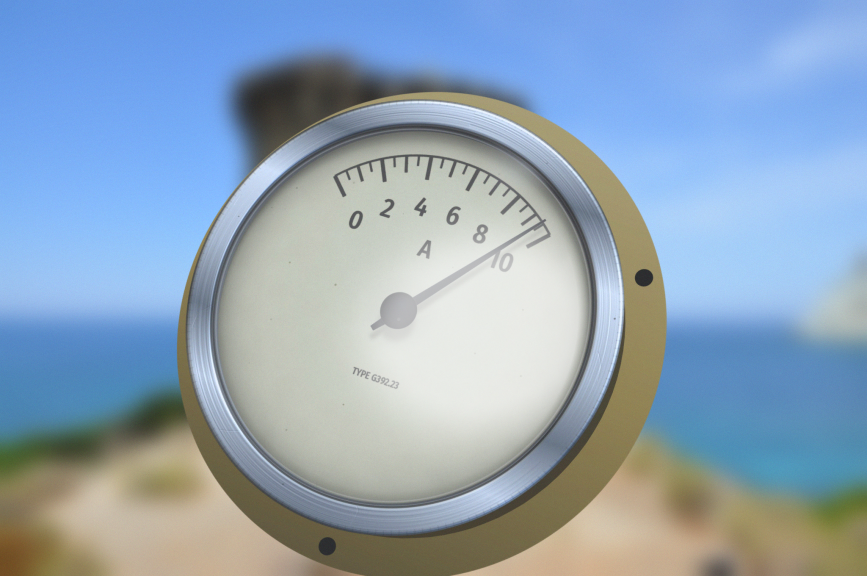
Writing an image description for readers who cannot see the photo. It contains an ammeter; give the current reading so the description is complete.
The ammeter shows 9.5 A
